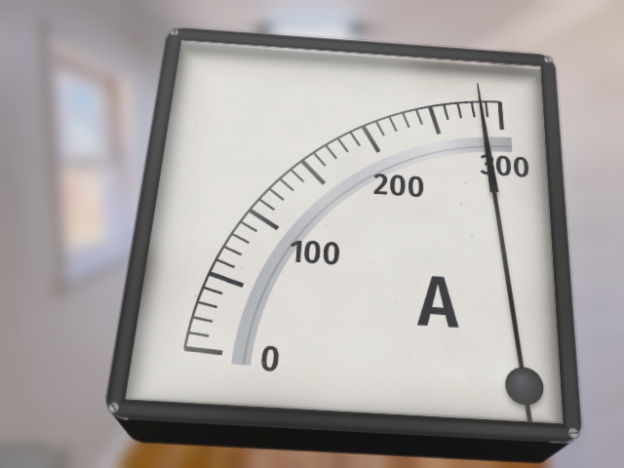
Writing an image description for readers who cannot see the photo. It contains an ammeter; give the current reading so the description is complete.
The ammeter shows 285 A
